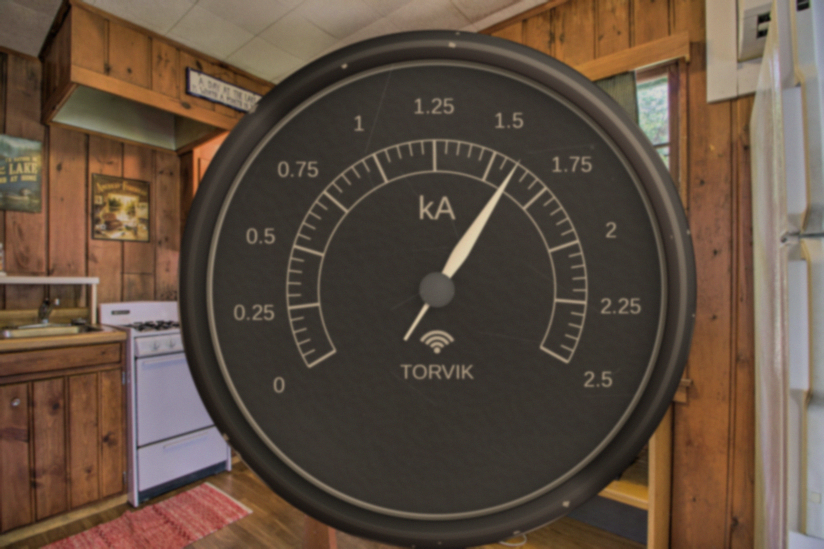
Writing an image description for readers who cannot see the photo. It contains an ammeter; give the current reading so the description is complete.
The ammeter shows 1.6 kA
